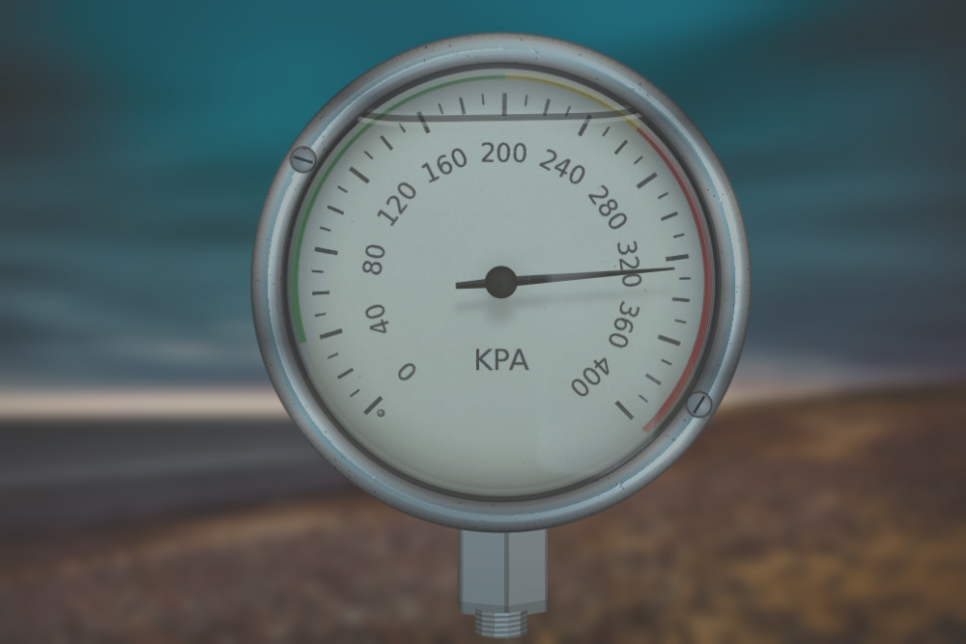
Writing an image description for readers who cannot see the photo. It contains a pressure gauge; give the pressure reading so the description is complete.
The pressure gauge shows 325 kPa
